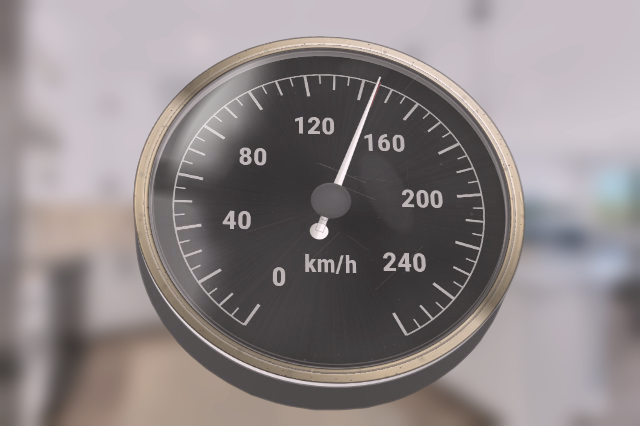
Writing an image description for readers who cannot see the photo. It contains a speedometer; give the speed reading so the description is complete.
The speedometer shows 145 km/h
